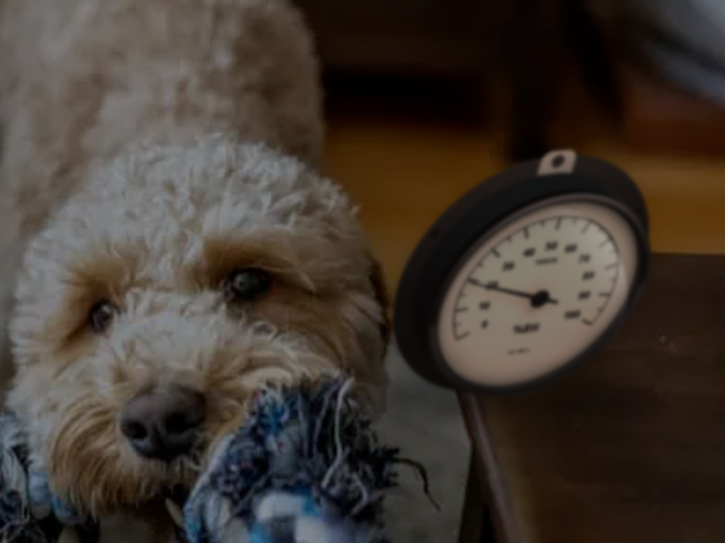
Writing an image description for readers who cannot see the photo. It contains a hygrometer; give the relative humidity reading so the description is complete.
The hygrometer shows 20 %
